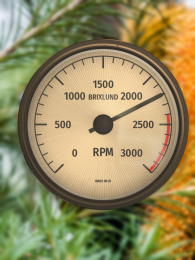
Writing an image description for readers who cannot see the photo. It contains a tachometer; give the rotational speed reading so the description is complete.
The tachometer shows 2200 rpm
